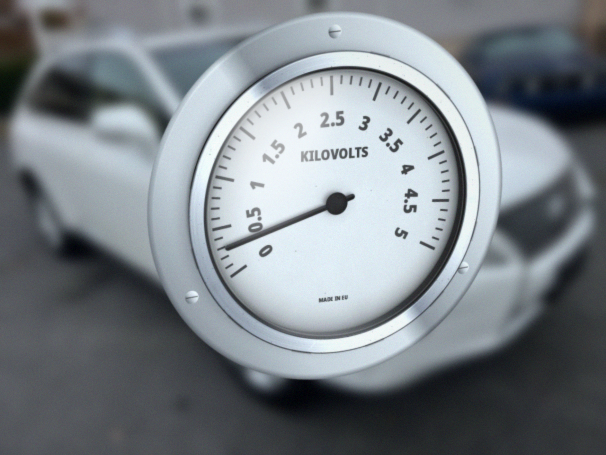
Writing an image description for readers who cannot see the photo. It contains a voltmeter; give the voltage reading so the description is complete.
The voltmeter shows 0.3 kV
